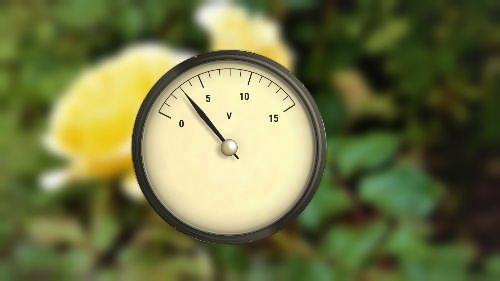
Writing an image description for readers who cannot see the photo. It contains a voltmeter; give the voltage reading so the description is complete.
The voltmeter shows 3 V
